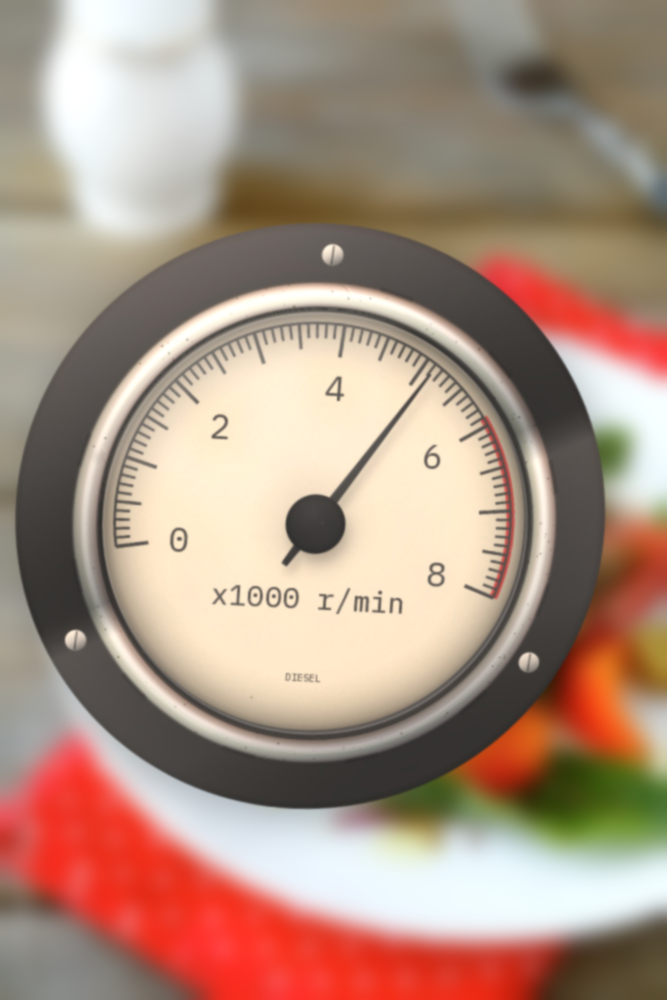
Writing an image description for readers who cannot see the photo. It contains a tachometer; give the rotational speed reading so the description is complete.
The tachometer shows 5100 rpm
